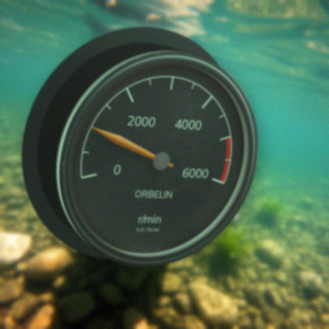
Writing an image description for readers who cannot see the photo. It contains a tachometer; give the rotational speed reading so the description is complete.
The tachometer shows 1000 rpm
